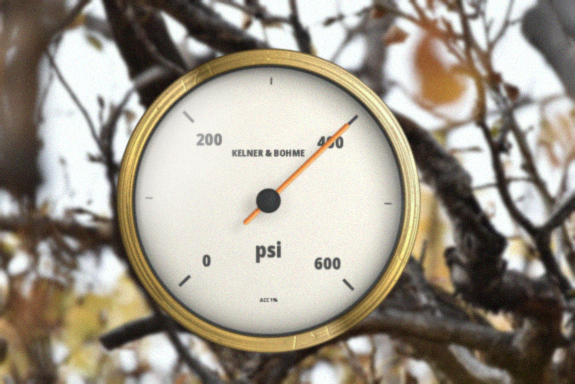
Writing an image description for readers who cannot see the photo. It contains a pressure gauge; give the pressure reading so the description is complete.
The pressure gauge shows 400 psi
